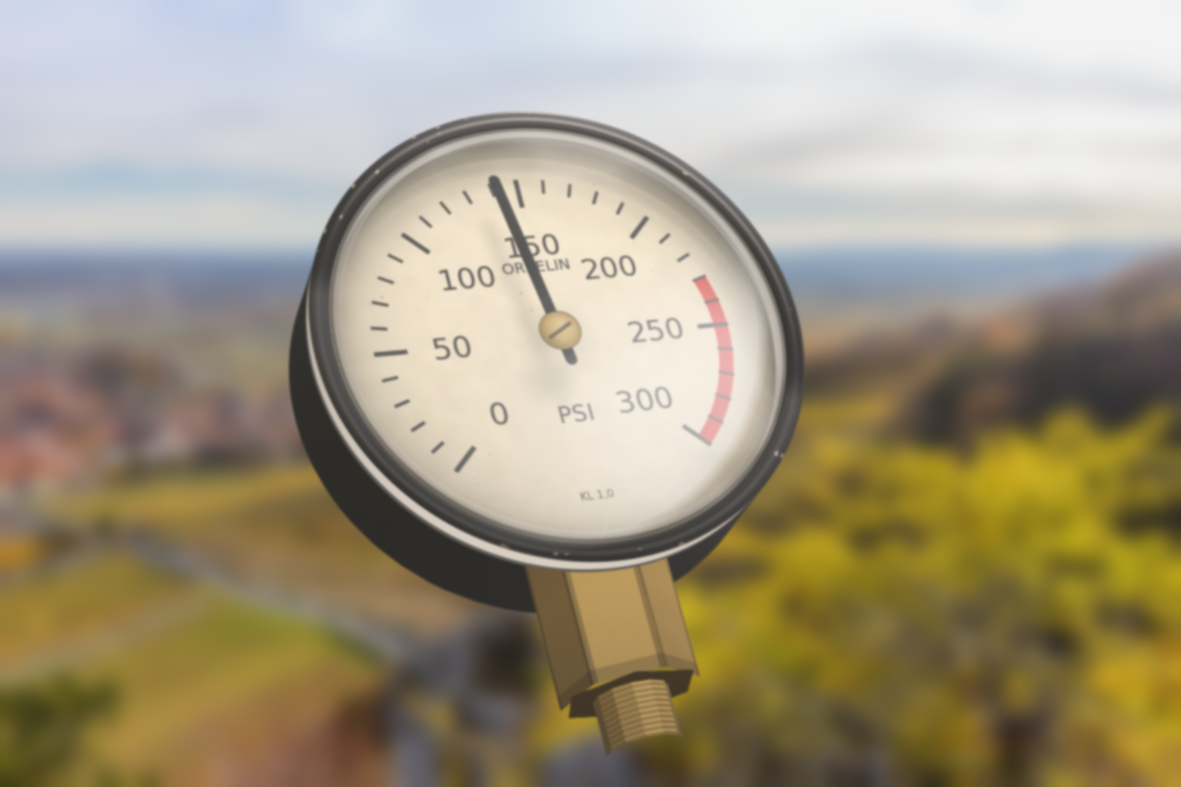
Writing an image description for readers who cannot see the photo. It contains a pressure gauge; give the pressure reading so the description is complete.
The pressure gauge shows 140 psi
